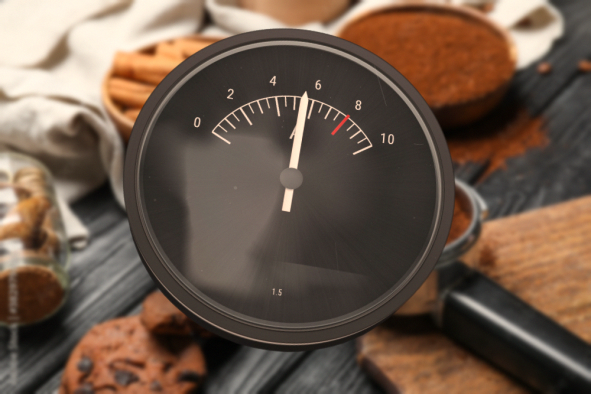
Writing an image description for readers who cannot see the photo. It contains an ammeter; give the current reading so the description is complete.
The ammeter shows 5.5 A
